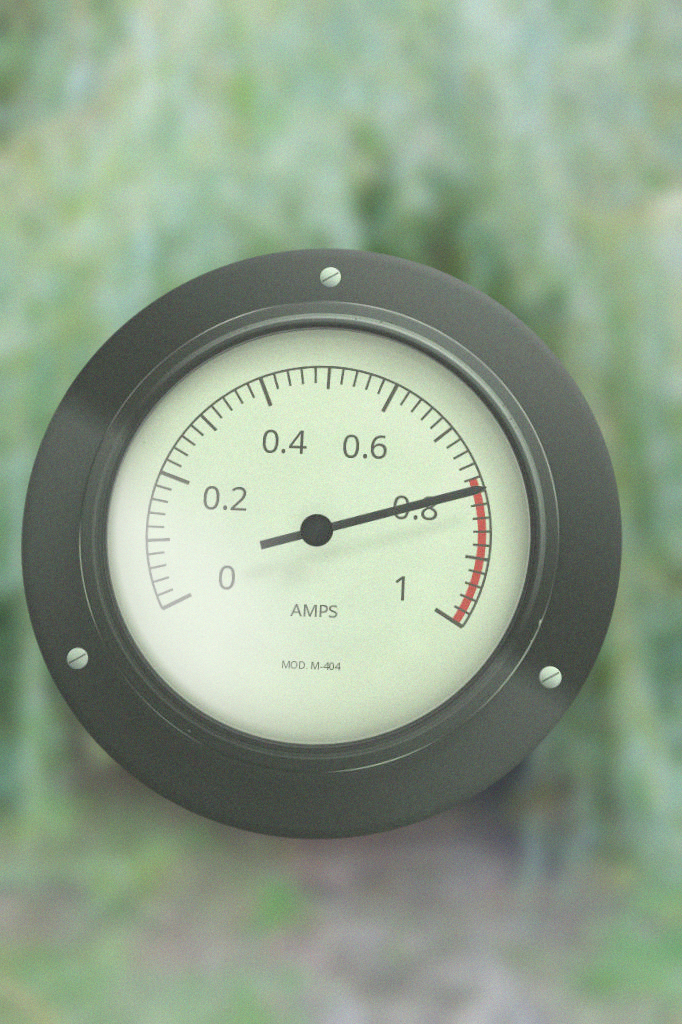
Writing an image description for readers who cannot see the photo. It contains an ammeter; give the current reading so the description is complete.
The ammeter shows 0.8 A
